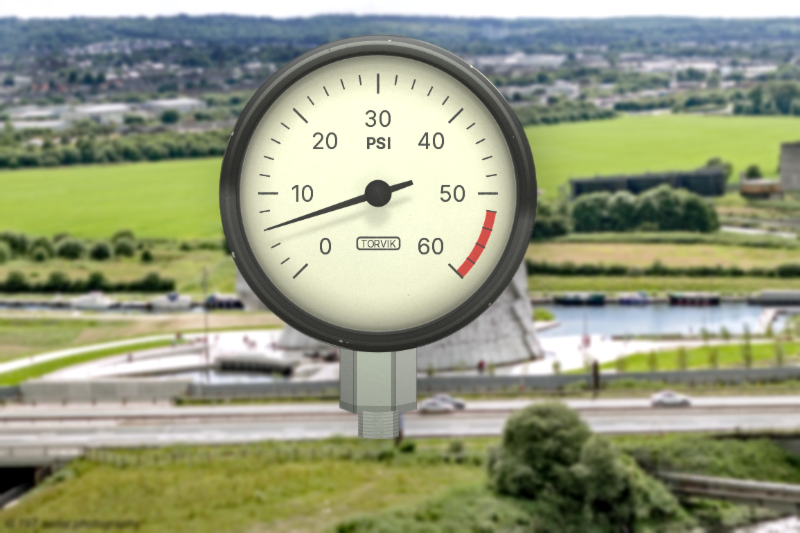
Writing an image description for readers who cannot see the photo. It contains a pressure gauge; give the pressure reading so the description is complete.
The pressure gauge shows 6 psi
